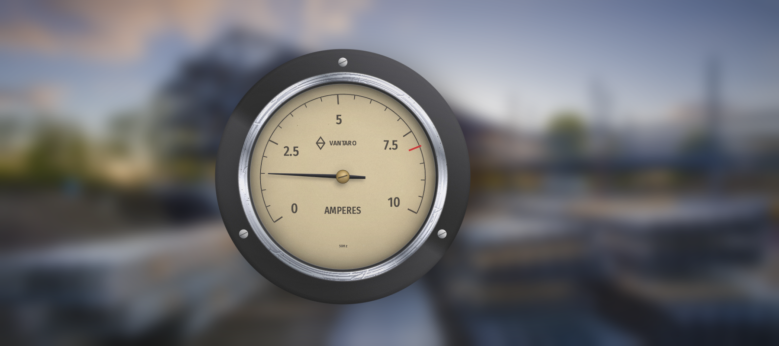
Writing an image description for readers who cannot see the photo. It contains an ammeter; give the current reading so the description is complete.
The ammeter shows 1.5 A
